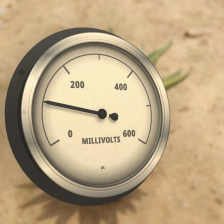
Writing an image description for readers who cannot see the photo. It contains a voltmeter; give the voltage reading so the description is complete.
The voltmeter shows 100 mV
